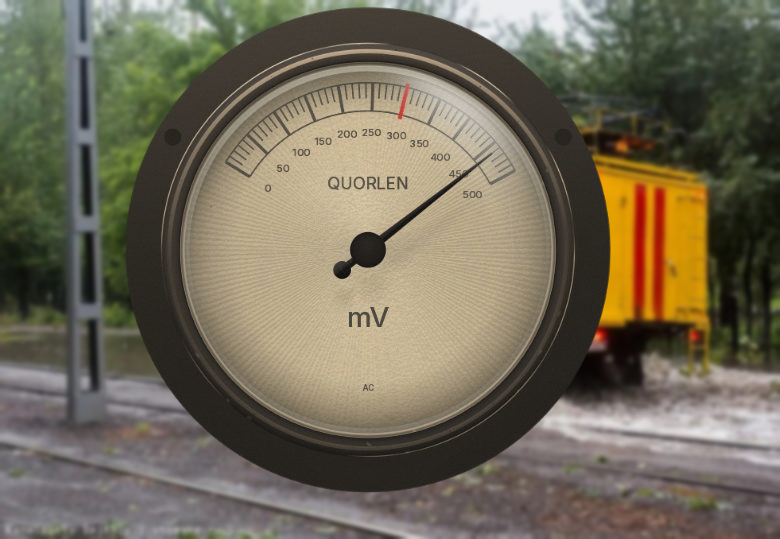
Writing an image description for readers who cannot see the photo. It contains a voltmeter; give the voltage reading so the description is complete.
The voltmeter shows 460 mV
